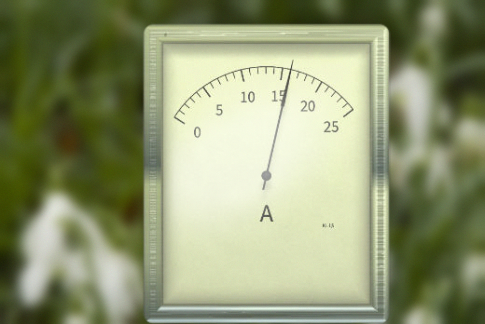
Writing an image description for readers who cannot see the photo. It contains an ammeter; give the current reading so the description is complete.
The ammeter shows 16 A
